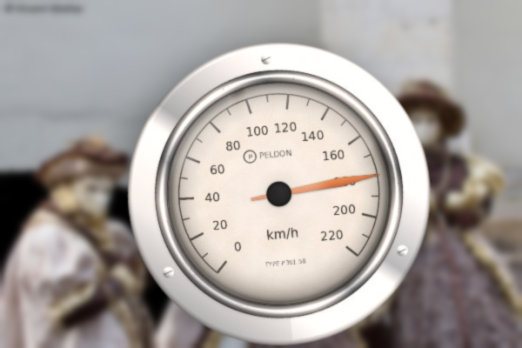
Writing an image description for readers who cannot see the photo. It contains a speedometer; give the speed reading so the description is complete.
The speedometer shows 180 km/h
